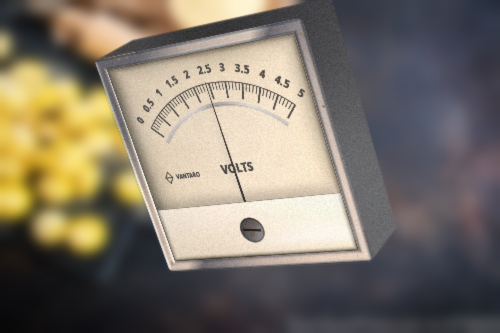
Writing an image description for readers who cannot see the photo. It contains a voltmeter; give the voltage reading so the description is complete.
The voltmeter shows 2.5 V
